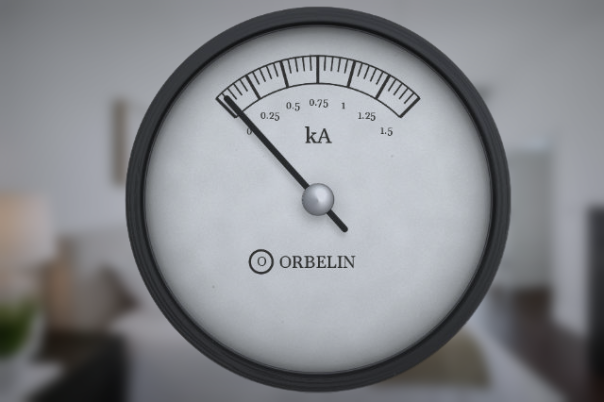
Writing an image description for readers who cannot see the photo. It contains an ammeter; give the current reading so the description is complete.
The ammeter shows 0.05 kA
